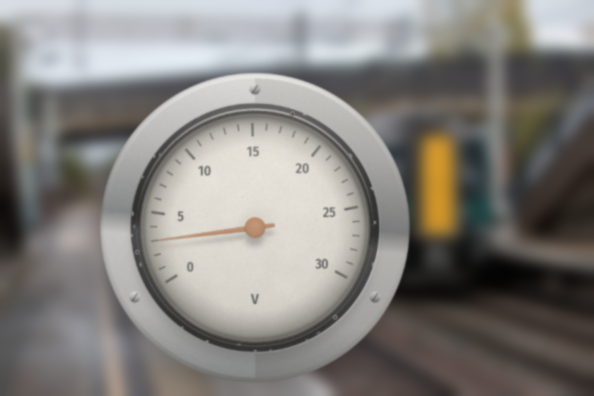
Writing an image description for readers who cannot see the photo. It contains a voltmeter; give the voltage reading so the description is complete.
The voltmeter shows 3 V
